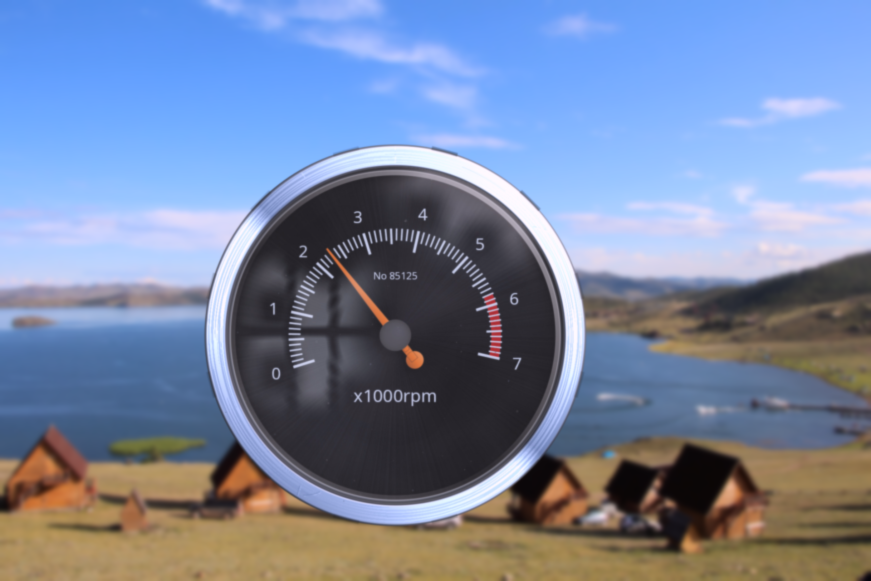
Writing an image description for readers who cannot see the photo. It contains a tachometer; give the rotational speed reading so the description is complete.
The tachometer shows 2300 rpm
